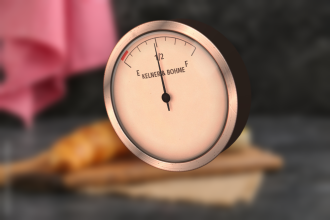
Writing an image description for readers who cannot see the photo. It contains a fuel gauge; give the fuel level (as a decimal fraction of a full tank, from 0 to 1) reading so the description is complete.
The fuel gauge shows 0.5
